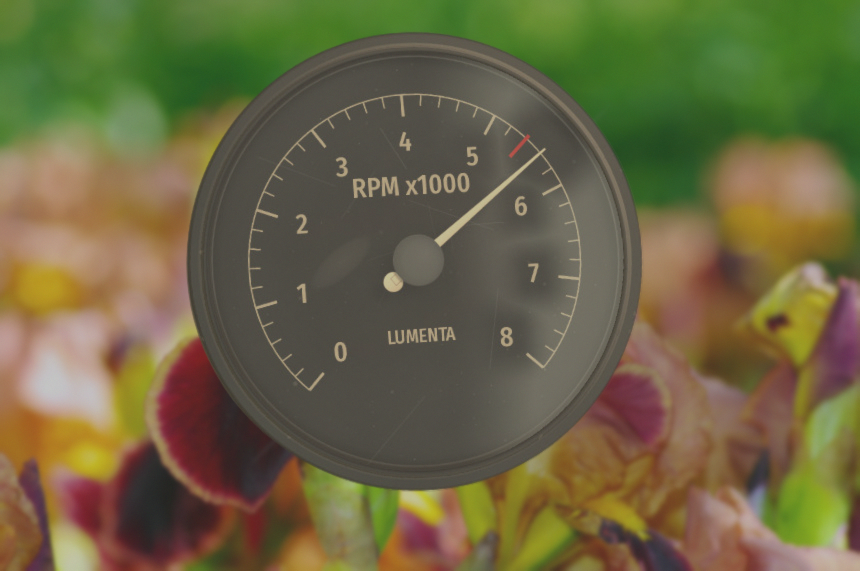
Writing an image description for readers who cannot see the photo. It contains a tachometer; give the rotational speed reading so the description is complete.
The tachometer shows 5600 rpm
